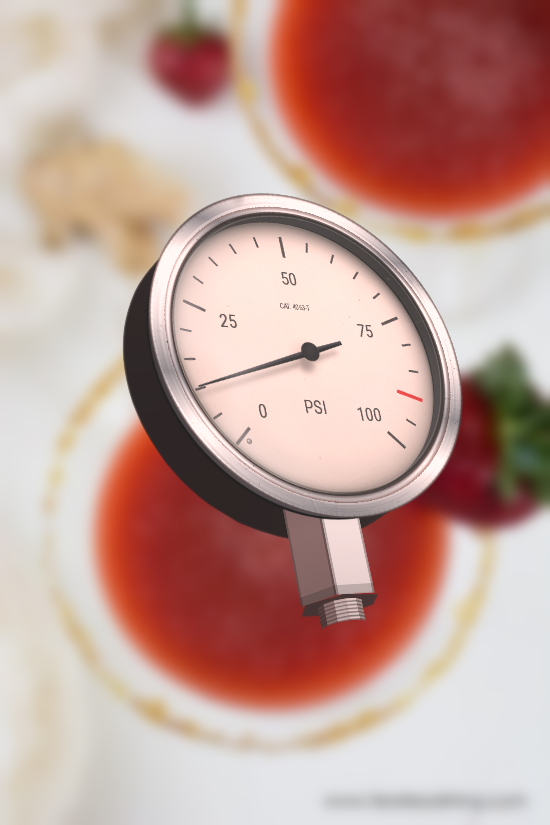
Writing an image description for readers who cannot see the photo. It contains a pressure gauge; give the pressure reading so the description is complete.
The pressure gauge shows 10 psi
